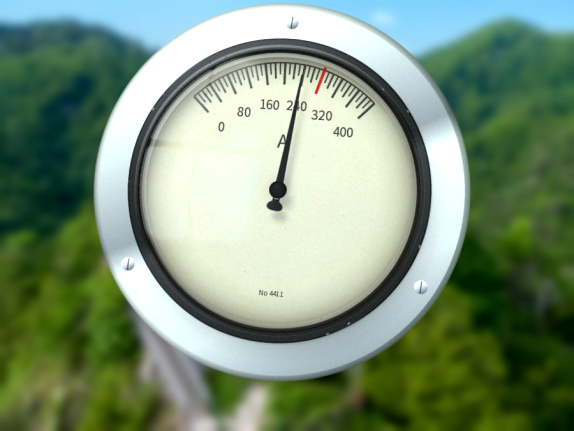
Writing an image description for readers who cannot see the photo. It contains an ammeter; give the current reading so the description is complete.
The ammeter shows 240 A
